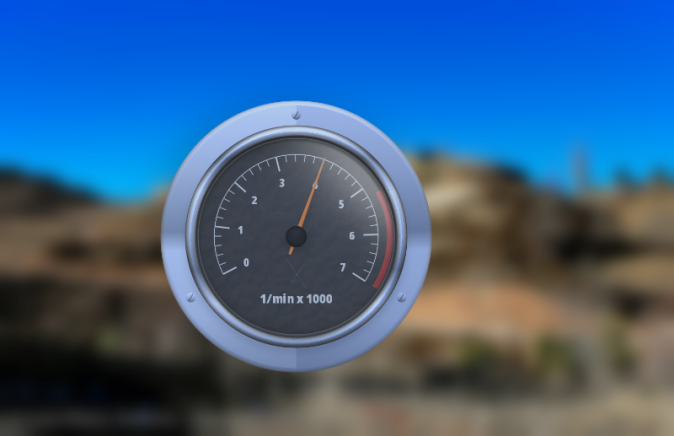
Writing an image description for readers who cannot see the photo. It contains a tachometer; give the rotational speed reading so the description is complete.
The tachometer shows 4000 rpm
